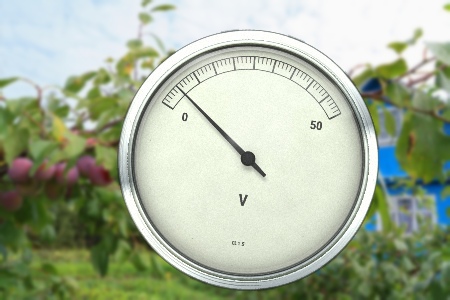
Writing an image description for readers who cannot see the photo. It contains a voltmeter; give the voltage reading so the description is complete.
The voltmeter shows 5 V
